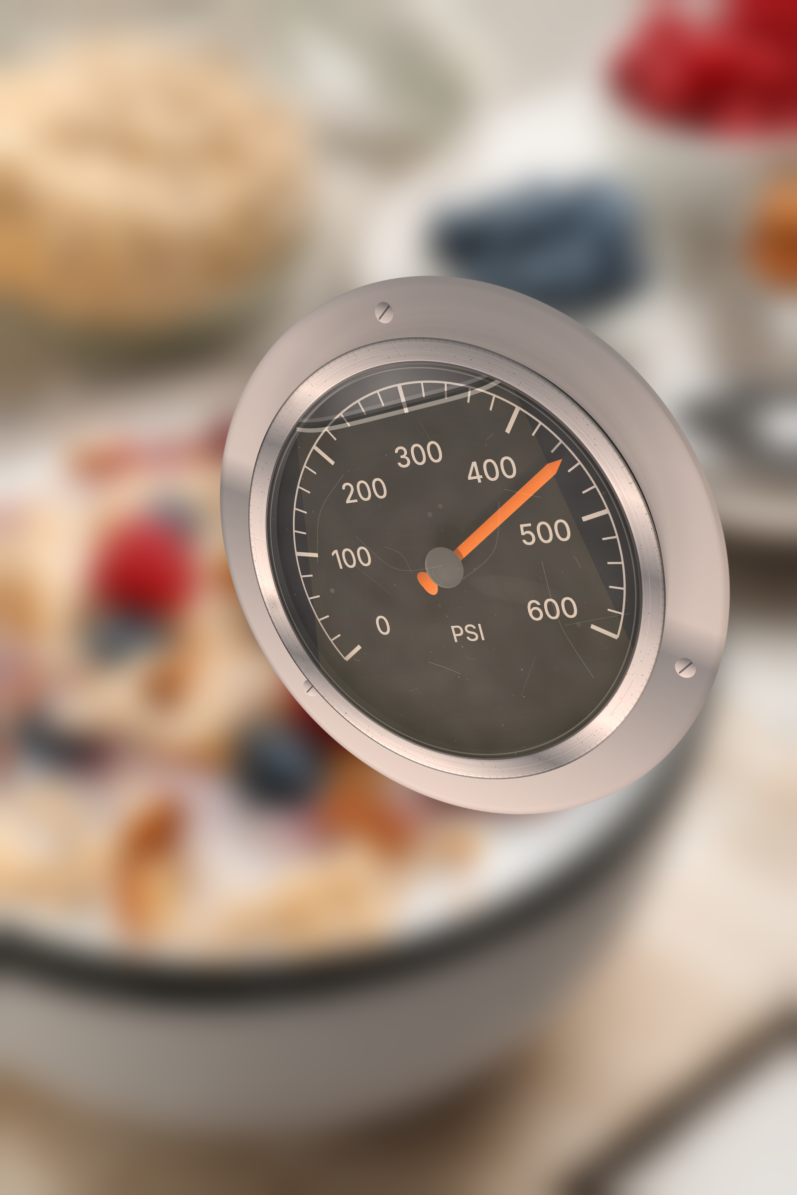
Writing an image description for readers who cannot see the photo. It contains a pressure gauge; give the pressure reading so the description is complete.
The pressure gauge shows 450 psi
